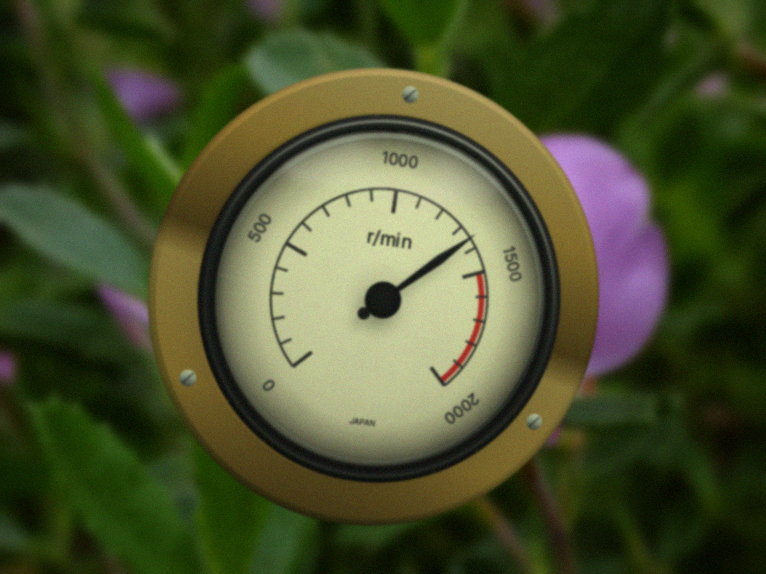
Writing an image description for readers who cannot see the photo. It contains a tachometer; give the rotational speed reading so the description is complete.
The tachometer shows 1350 rpm
